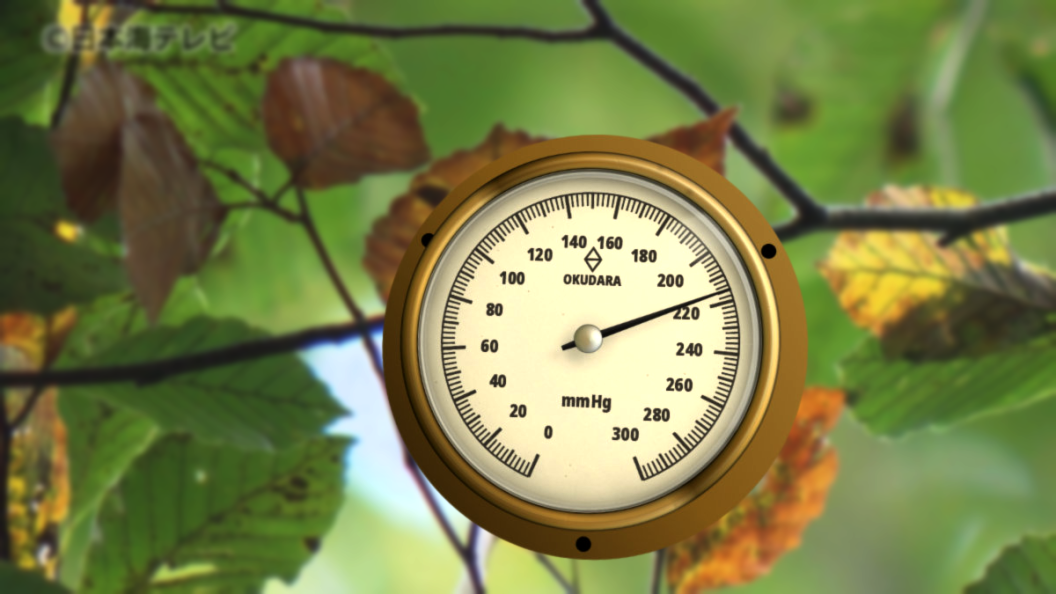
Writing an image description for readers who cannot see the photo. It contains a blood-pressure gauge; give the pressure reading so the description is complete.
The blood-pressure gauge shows 216 mmHg
